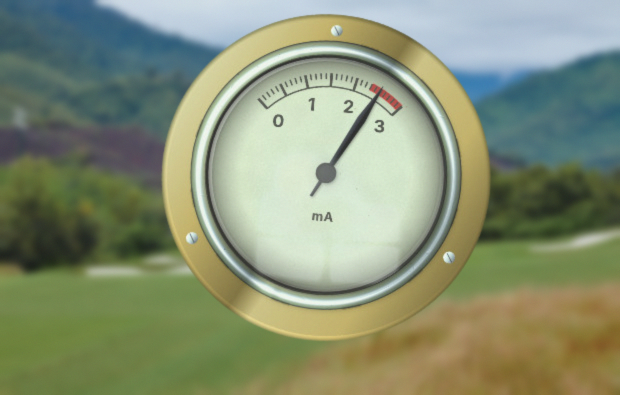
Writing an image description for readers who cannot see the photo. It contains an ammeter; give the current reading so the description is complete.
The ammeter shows 2.5 mA
